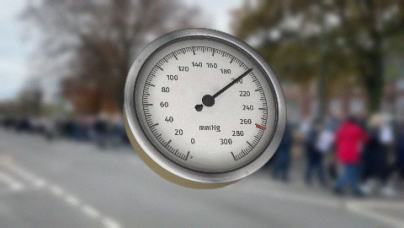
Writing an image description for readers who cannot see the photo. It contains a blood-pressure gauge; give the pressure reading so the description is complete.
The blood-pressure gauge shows 200 mmHg
